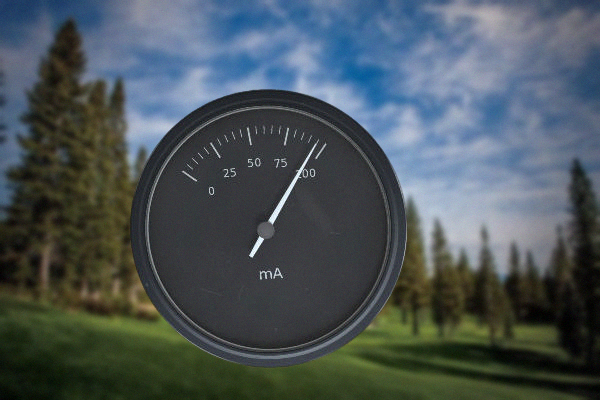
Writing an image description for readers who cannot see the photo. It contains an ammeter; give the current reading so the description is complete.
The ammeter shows 95 mA
